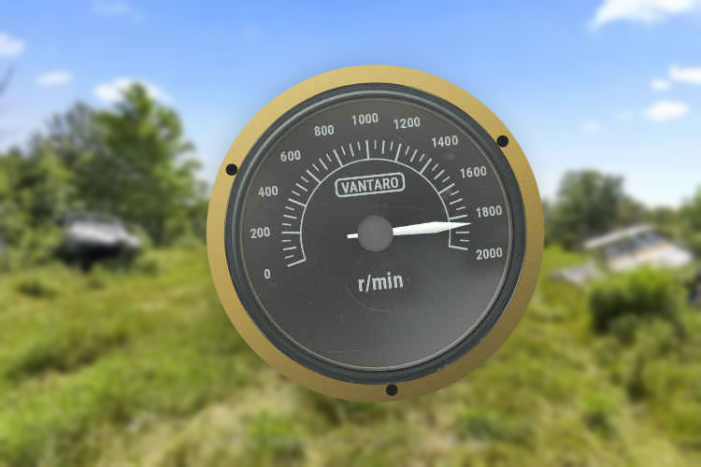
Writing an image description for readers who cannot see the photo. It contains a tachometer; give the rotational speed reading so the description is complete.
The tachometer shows 1850 rpm
